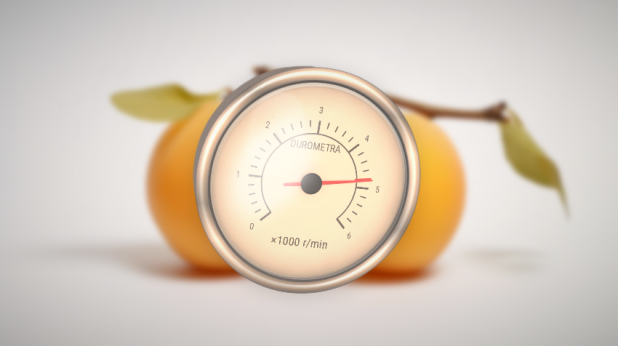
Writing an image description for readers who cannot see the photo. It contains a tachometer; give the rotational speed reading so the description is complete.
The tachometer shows 4800 rpm
